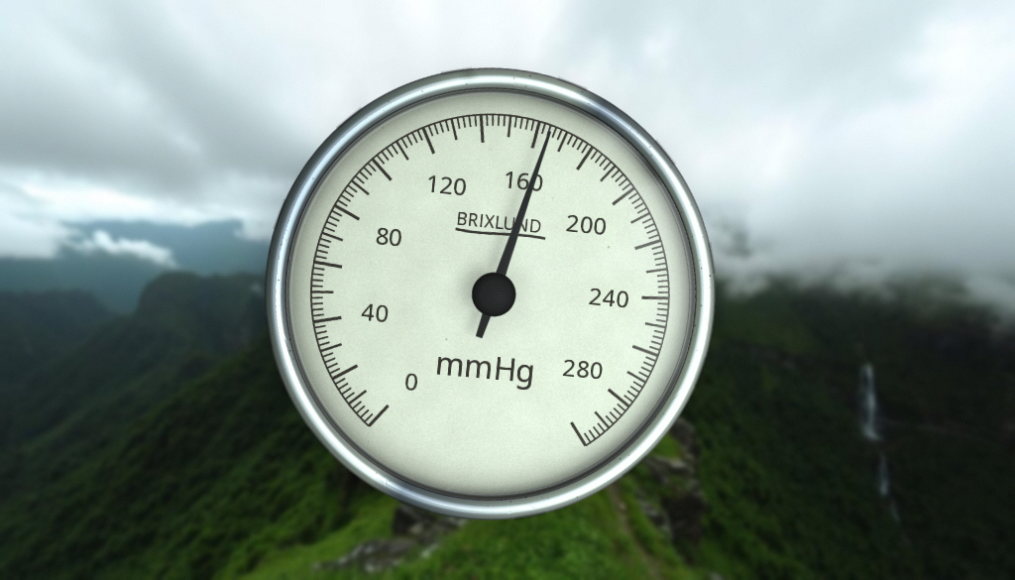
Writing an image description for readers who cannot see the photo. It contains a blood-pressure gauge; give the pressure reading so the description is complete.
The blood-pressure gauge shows 164 mmHg
